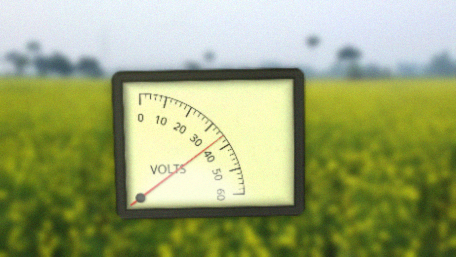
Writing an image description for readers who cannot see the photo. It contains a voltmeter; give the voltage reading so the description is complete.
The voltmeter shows 36 V
